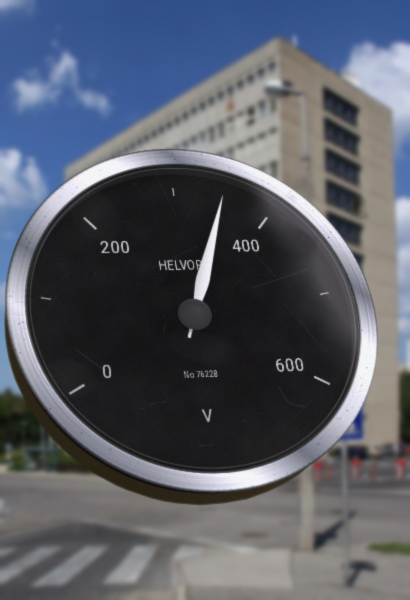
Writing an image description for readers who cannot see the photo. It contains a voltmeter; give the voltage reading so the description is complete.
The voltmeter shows 350 V
